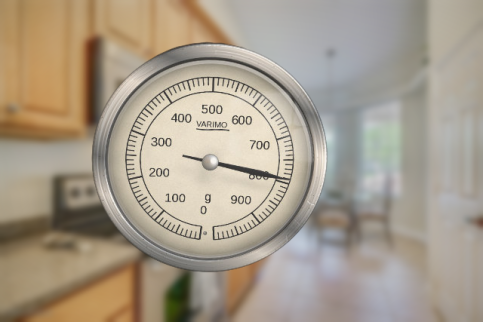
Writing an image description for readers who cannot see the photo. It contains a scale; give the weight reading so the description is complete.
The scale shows 790 g
